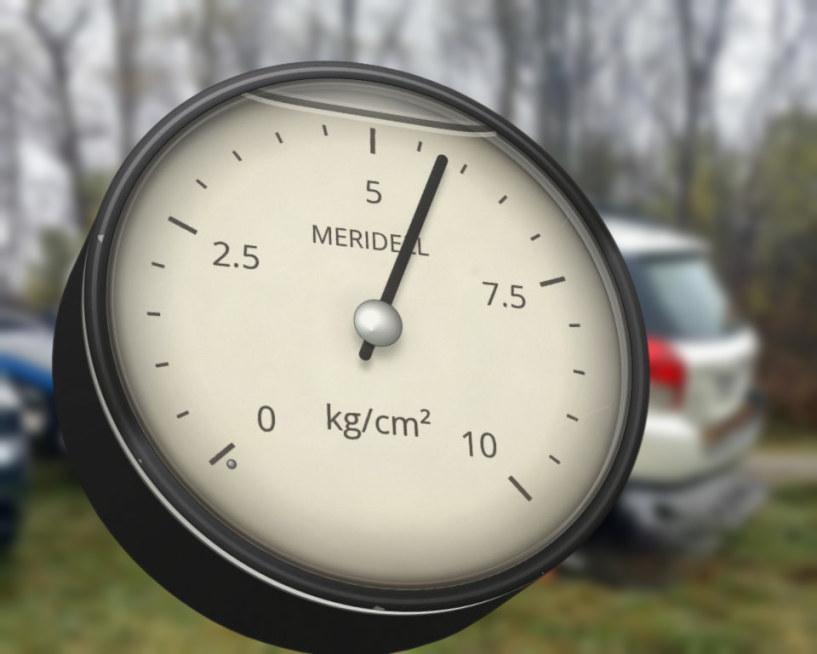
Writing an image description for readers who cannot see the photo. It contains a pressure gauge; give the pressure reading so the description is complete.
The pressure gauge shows 5.75 kg/cm²
